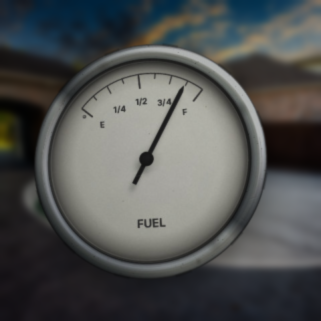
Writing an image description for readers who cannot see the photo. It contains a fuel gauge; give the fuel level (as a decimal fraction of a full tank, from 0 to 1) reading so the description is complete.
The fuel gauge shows 0.875
